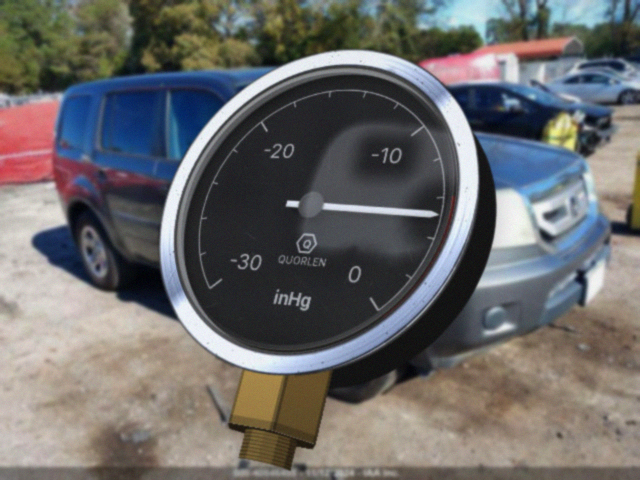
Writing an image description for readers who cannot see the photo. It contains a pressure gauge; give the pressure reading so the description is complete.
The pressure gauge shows -5 inHg
